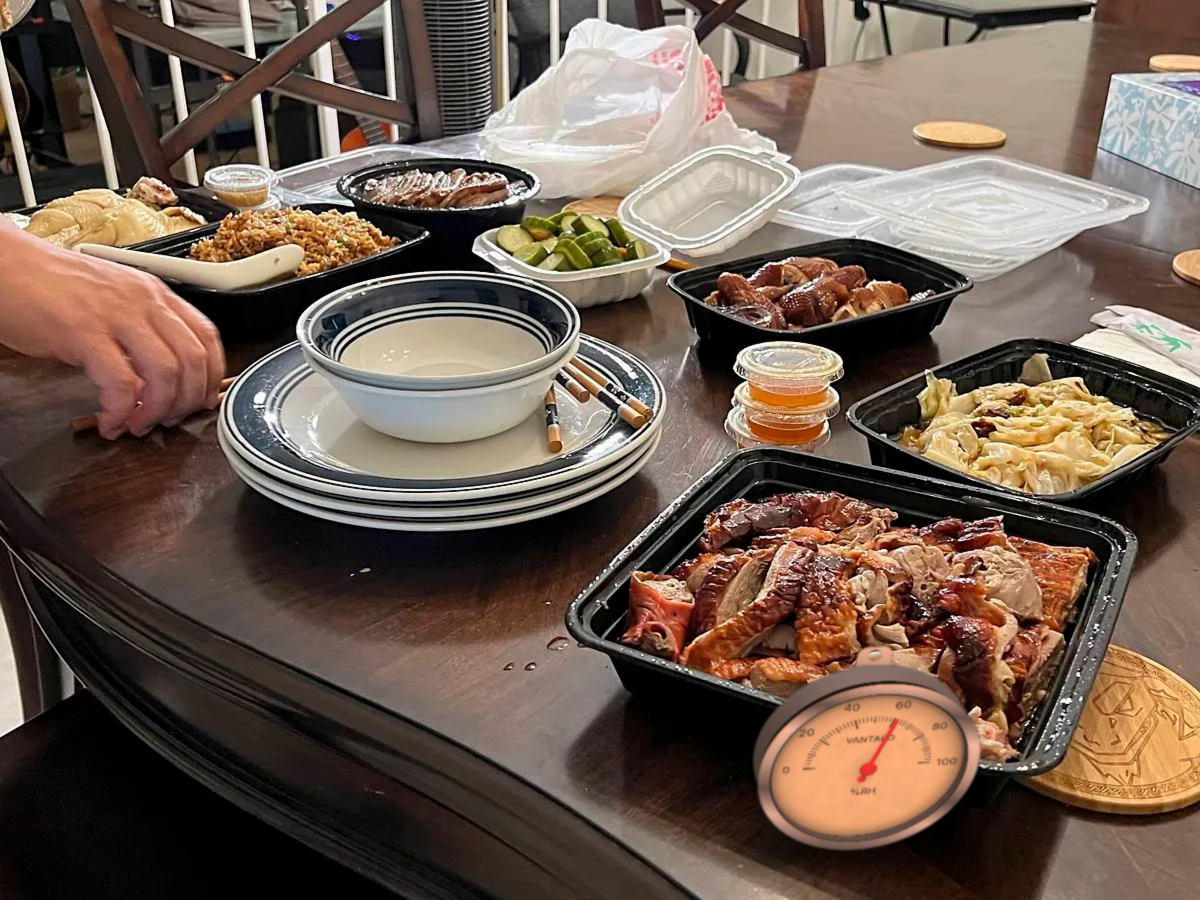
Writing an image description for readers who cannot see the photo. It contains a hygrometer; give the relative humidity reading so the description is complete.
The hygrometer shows 60 %
